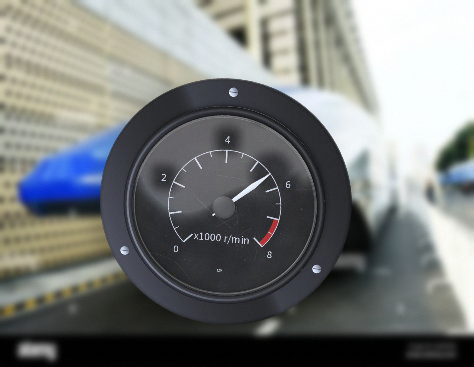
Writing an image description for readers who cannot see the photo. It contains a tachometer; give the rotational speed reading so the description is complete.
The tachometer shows 5500 rpm
